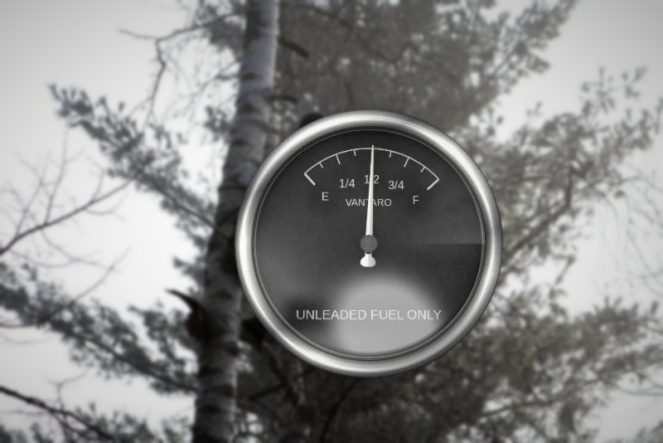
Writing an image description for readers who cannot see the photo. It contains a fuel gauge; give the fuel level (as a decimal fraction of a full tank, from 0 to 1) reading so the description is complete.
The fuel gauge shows 0.5
